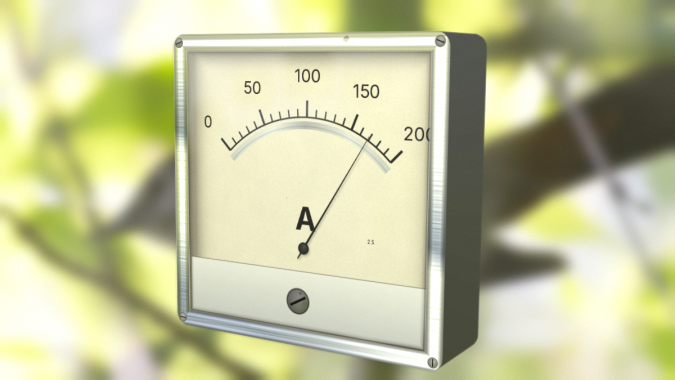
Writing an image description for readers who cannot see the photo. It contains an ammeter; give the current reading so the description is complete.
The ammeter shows 170 A
